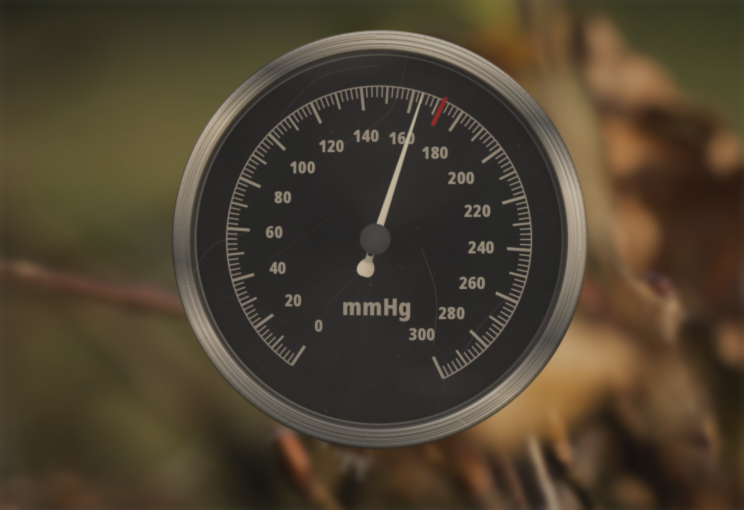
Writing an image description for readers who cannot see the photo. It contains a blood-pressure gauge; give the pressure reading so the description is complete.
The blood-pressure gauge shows 164 mmHg
